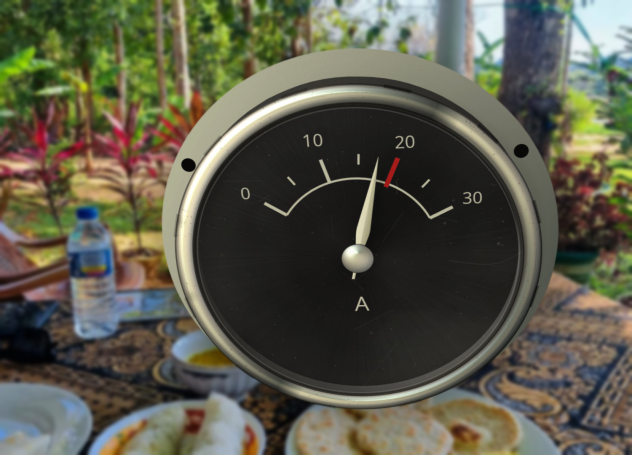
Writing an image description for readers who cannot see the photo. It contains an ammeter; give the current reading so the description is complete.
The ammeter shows 17.5 A
